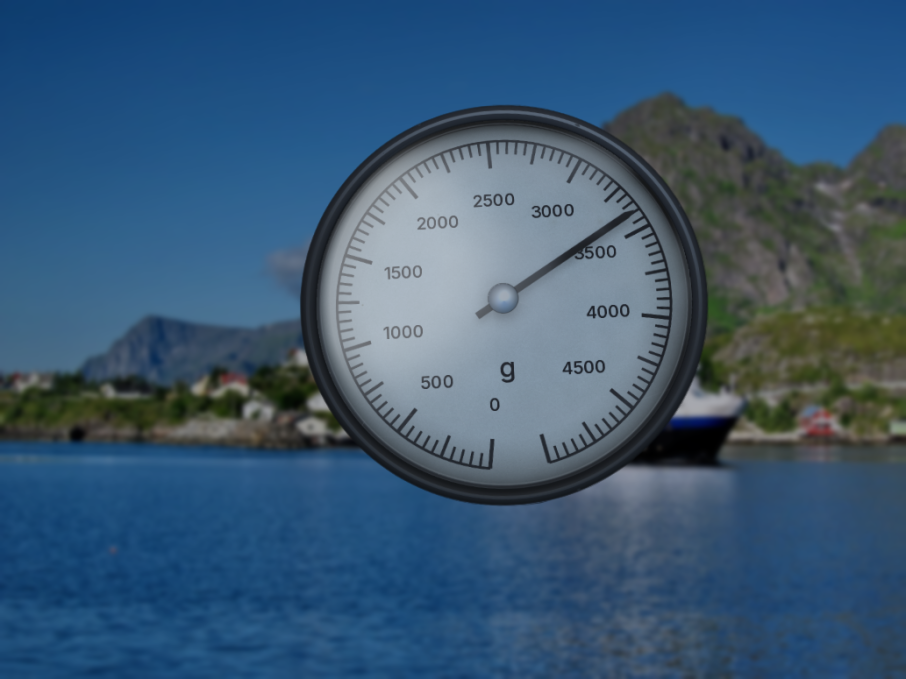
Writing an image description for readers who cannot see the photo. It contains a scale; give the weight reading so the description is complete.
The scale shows 3400 g
